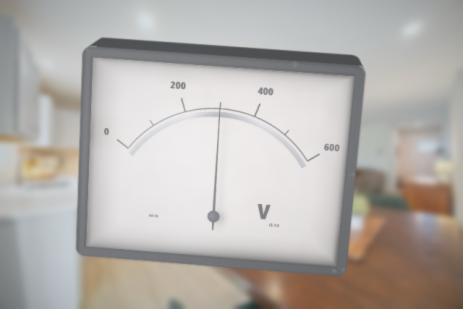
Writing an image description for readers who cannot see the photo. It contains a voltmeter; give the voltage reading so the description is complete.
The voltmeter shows 300 V
